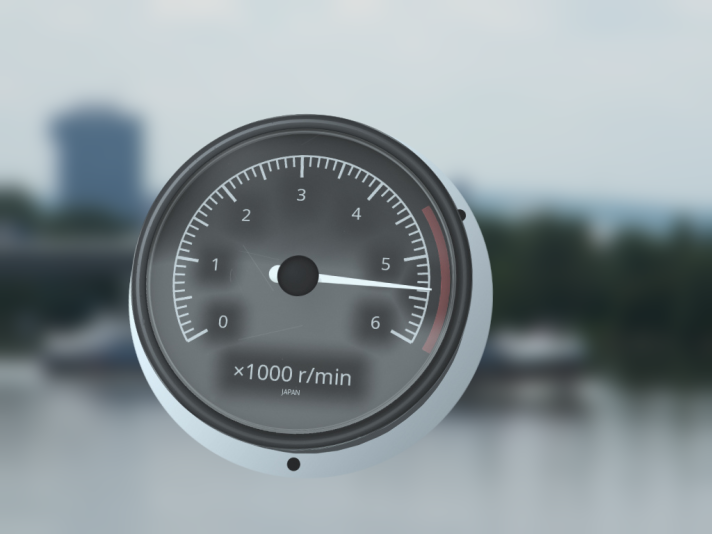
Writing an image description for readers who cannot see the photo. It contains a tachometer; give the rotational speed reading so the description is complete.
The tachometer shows 5400 rpm
